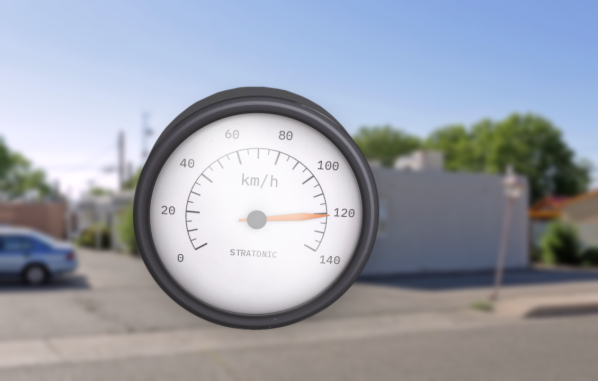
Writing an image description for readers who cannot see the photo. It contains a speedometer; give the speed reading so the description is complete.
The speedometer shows 120 km/h
